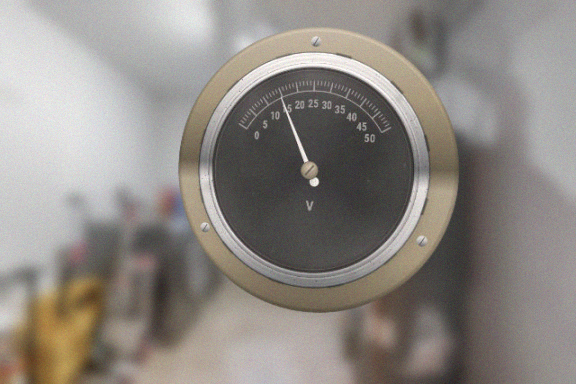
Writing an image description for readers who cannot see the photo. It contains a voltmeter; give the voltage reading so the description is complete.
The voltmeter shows 15 V
